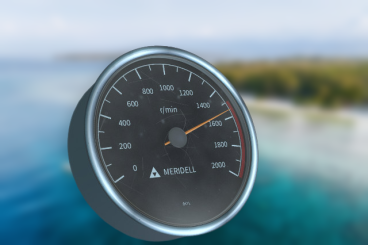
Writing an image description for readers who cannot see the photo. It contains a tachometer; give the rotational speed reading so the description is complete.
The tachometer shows 1550 rpm
